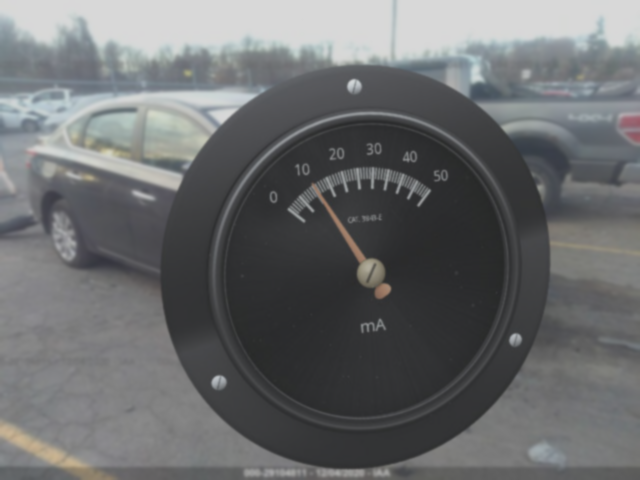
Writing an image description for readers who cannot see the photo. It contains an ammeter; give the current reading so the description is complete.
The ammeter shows 10 mA
